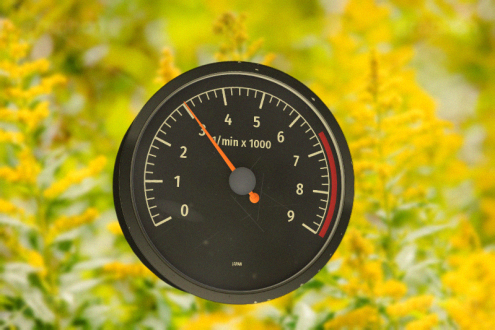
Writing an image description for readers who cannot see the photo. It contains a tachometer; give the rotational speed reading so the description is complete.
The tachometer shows 3000 rpm
